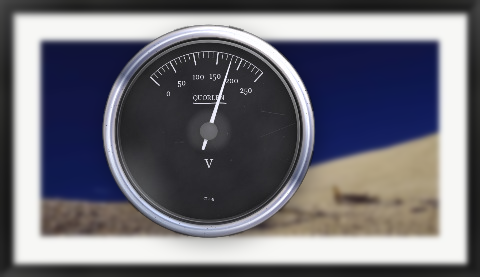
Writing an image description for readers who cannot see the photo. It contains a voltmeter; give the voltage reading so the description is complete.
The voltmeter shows 180 V
